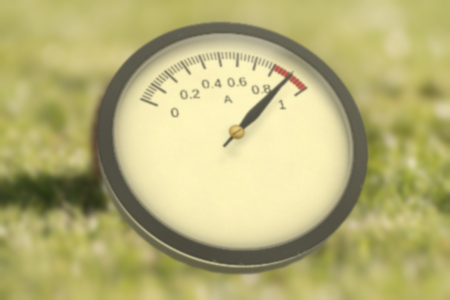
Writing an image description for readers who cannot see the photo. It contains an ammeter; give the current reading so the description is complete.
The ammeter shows 0.9 A
